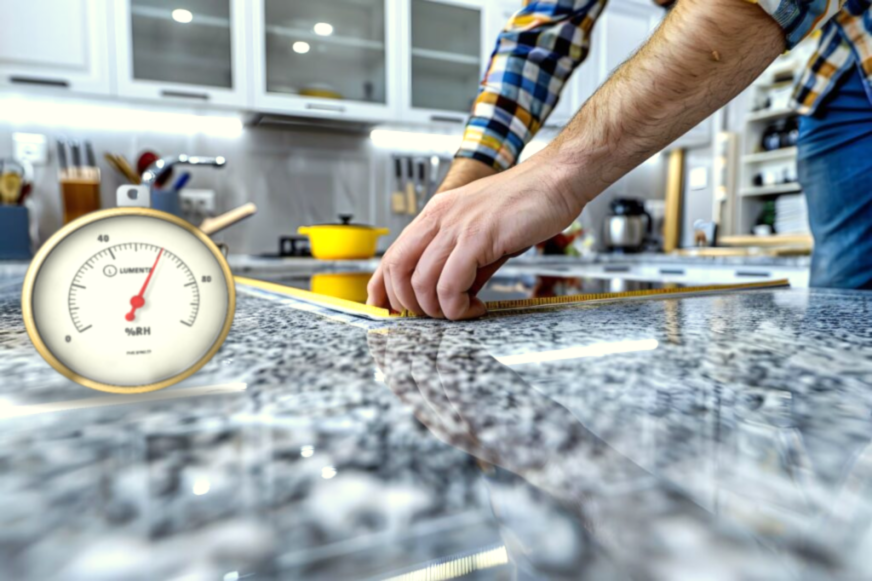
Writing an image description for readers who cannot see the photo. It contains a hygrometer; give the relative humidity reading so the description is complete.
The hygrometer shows 60 %
